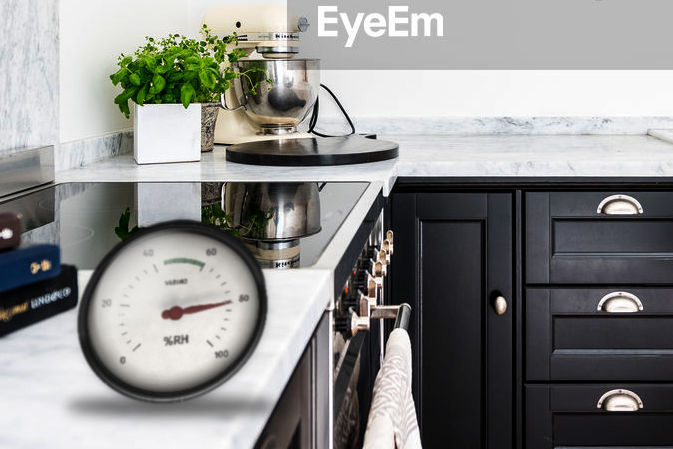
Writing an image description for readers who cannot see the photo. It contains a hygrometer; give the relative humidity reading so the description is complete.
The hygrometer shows 80 %
